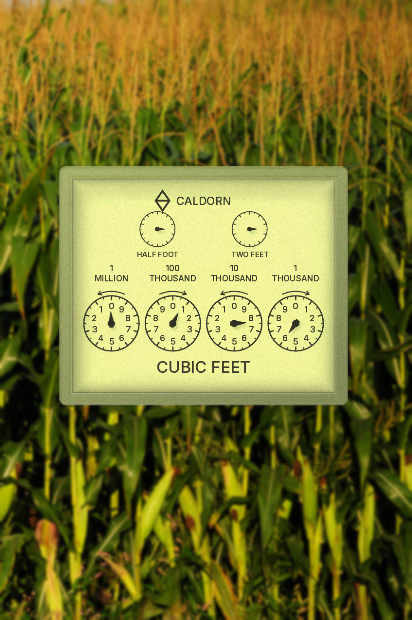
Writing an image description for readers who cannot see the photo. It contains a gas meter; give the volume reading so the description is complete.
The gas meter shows 7600 ft³
